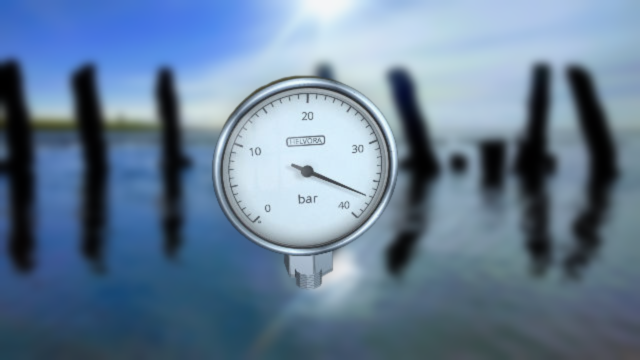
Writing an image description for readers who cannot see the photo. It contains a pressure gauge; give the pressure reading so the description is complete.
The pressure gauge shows 37 bar
